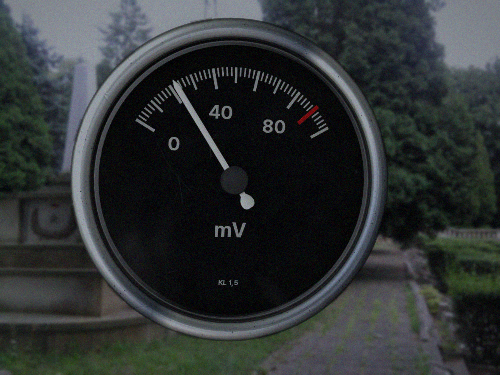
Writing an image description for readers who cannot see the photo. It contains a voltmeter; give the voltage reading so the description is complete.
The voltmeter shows 22 mV
